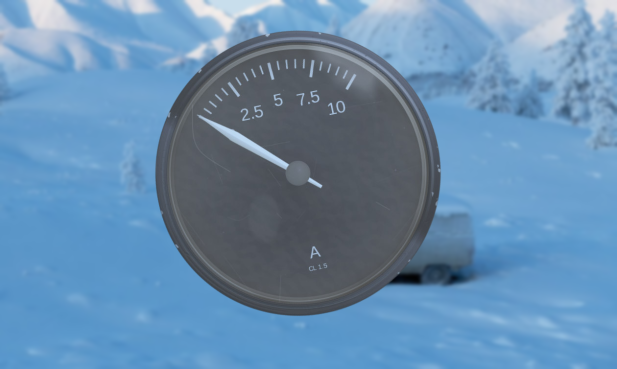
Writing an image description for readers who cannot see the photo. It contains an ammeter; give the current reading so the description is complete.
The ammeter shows 0 A
